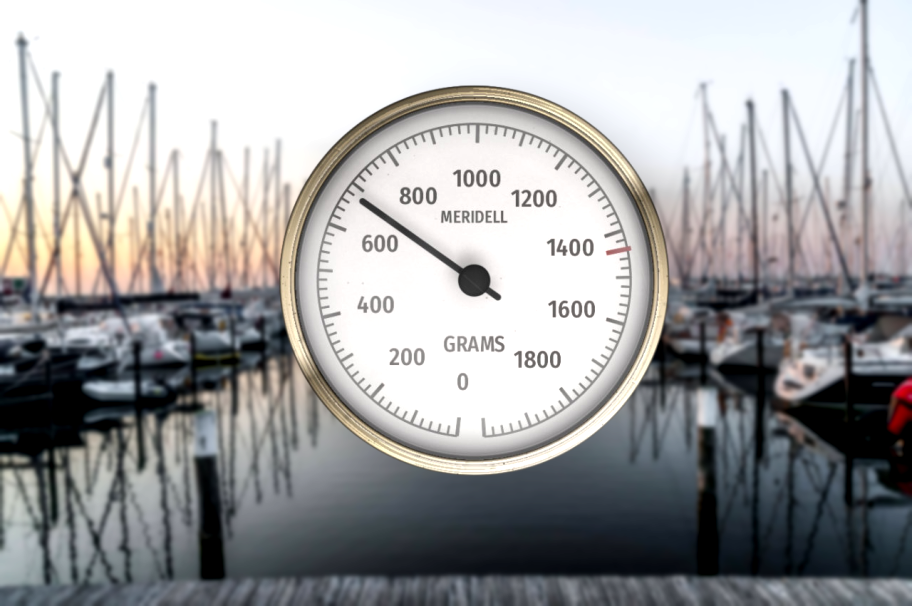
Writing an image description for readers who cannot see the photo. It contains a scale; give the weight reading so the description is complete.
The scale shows 680 g
